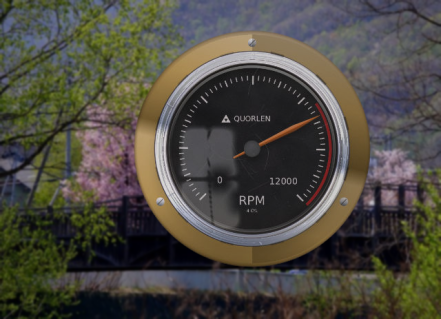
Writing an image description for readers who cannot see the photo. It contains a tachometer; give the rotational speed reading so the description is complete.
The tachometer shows 8800 rpm
